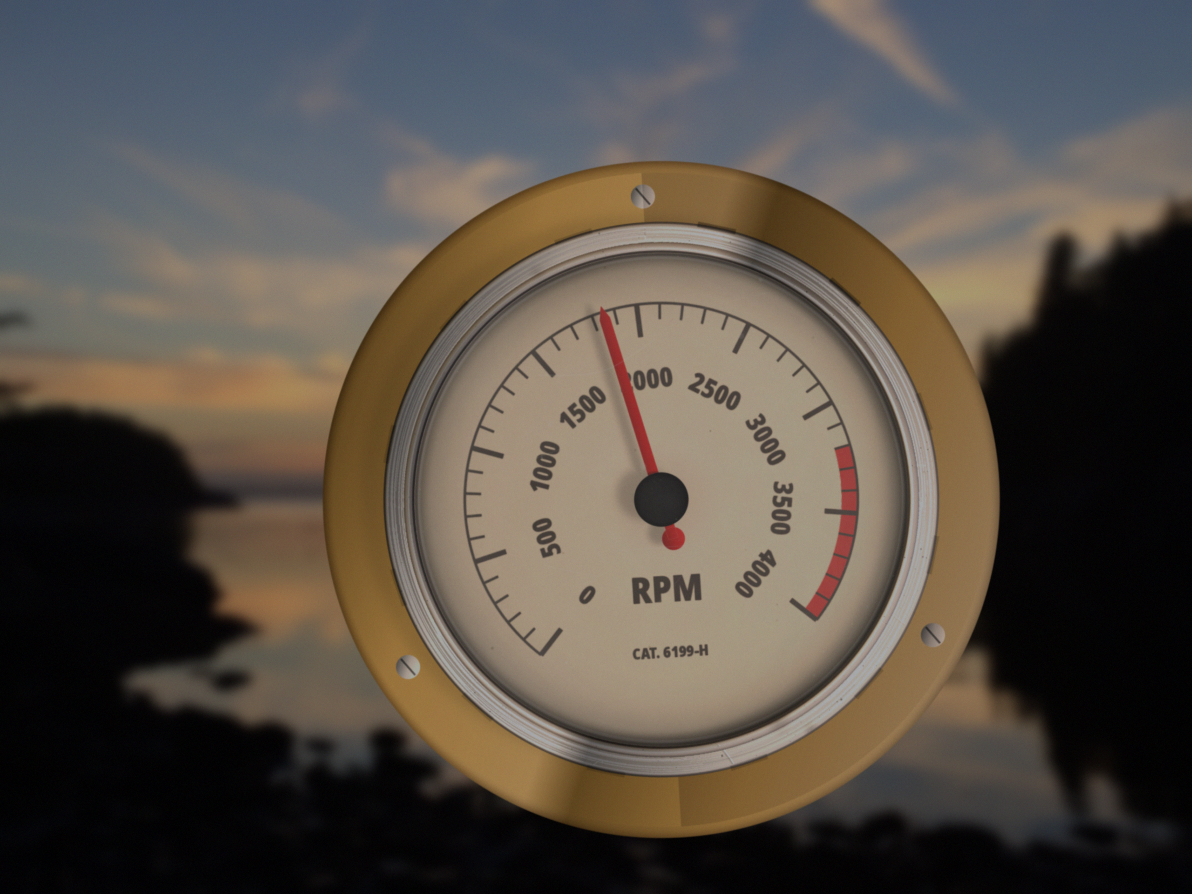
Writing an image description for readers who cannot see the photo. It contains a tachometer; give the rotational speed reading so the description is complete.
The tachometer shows 1850 rpm
